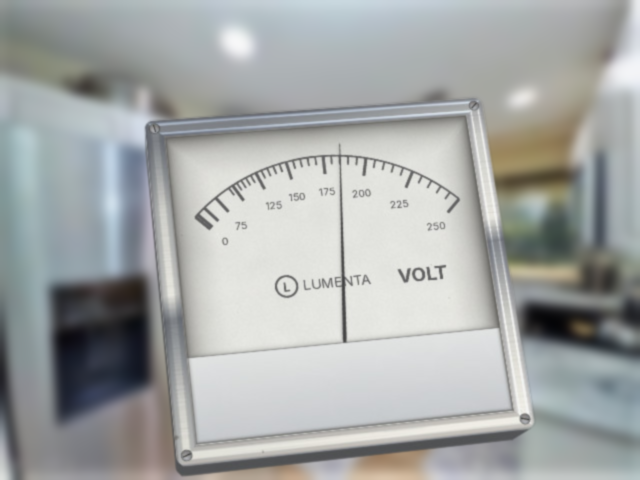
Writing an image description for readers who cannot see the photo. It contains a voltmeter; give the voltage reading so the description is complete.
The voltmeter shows 185 V
